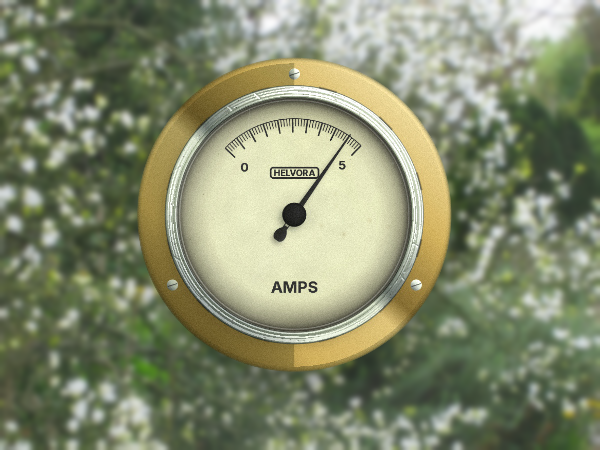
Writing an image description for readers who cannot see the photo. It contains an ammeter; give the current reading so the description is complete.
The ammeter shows 4.5 A
